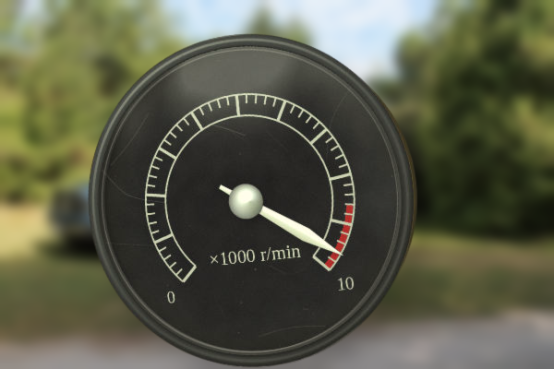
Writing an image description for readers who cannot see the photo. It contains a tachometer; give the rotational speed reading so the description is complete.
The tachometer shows 9600 rpm
